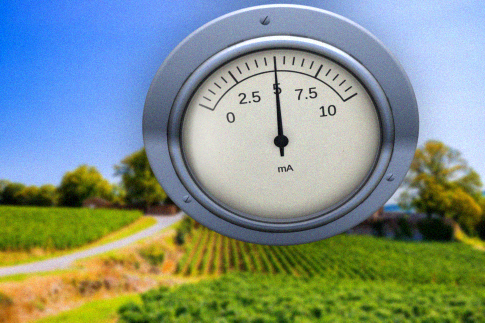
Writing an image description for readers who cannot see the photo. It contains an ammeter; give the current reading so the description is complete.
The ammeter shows 5 mA
